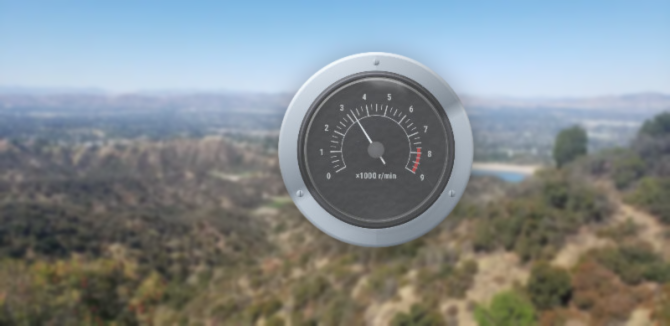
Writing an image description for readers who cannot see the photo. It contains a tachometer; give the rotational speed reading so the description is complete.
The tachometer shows 3250 rpm
